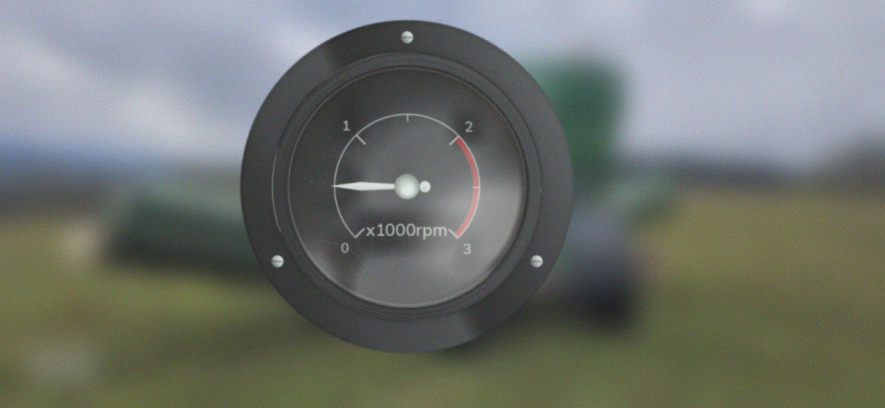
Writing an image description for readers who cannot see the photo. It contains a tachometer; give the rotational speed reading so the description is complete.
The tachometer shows 500 rpm
